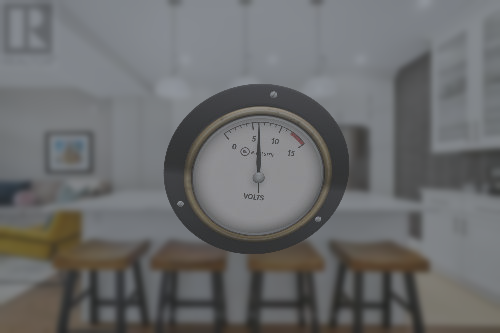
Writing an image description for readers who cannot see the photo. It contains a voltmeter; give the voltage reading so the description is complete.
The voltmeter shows 6 V
